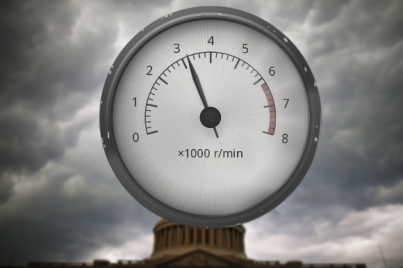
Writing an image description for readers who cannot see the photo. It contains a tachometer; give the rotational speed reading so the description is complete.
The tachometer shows 3200 rpm
